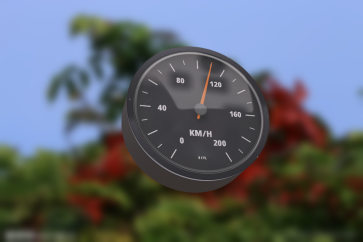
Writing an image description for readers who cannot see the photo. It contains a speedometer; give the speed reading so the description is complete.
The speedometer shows 110 km/h
